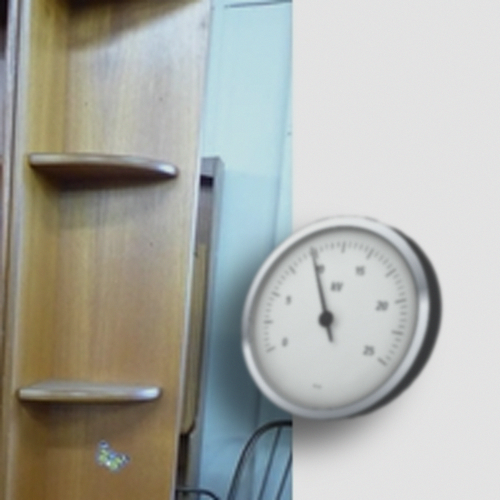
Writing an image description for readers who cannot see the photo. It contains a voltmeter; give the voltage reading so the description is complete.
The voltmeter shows 10 kV
